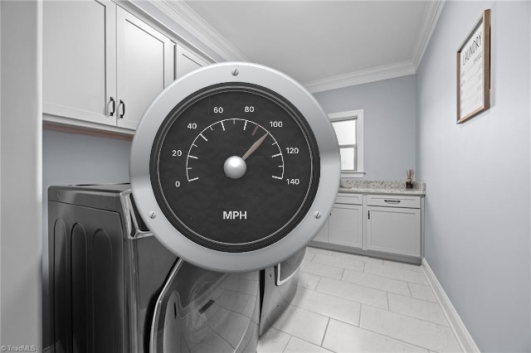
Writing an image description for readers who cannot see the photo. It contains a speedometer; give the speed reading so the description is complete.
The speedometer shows 100 mph
